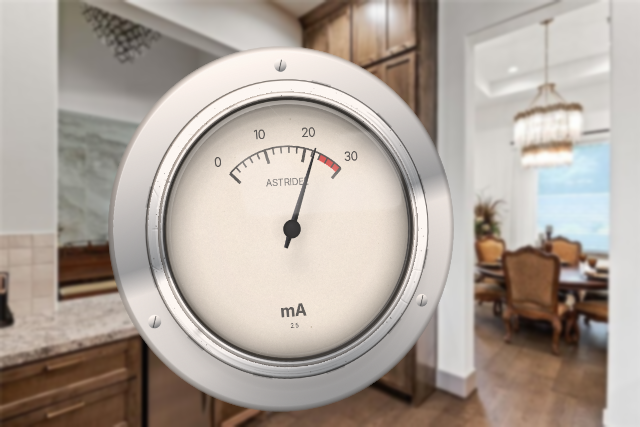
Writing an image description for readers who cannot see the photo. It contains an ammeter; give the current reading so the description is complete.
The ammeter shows 22 mA
